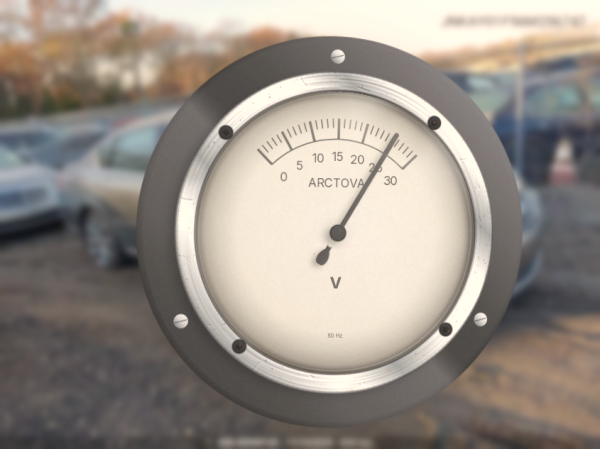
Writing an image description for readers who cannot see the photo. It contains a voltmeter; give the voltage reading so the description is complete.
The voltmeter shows 25 V
